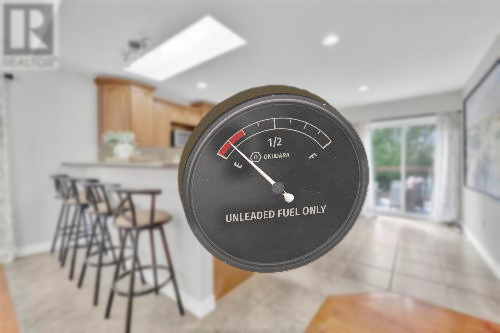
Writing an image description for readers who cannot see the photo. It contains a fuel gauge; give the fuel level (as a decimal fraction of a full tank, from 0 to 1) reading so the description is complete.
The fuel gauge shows 0.125
